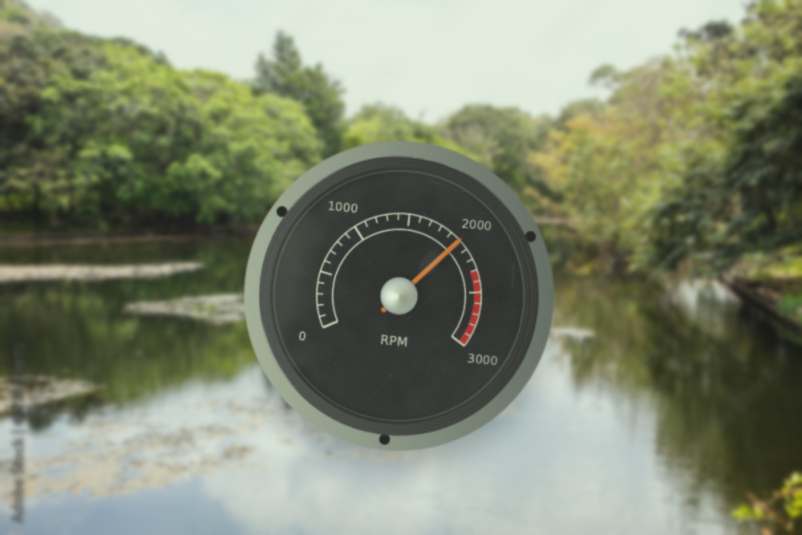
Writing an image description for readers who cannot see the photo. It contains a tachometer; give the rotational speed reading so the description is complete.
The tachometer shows 2000 rpm
